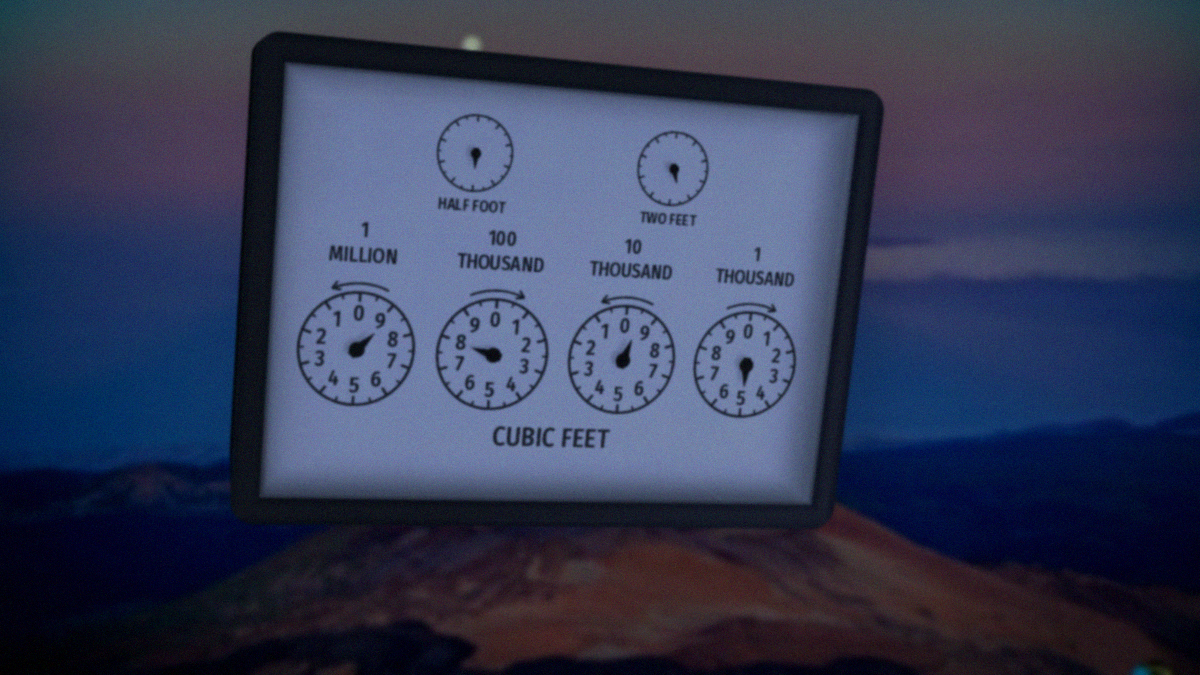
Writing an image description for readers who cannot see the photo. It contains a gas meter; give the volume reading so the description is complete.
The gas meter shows 879500 ft³
